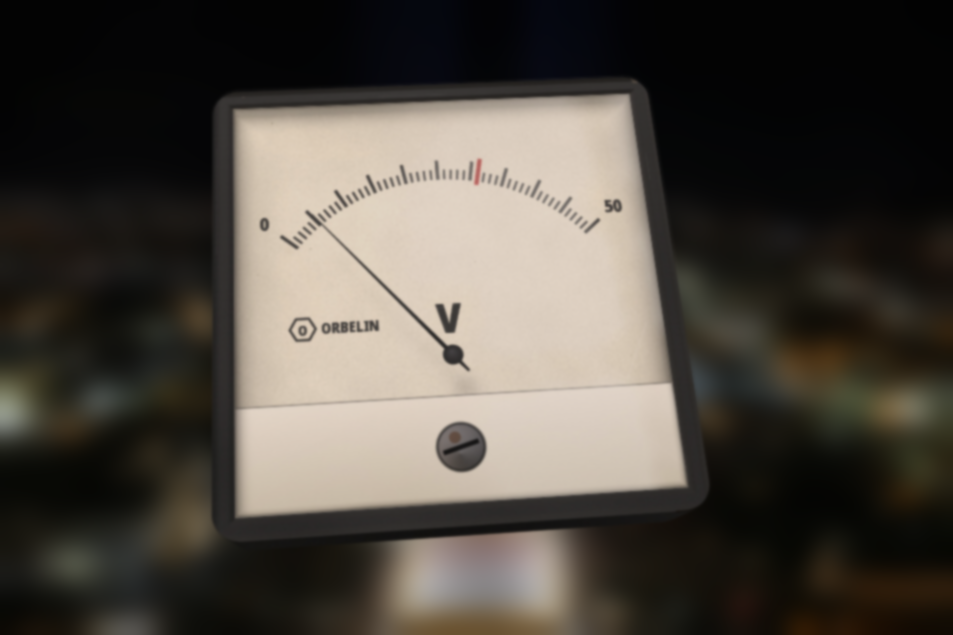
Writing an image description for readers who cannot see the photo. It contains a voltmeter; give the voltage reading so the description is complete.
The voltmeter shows 5 V
